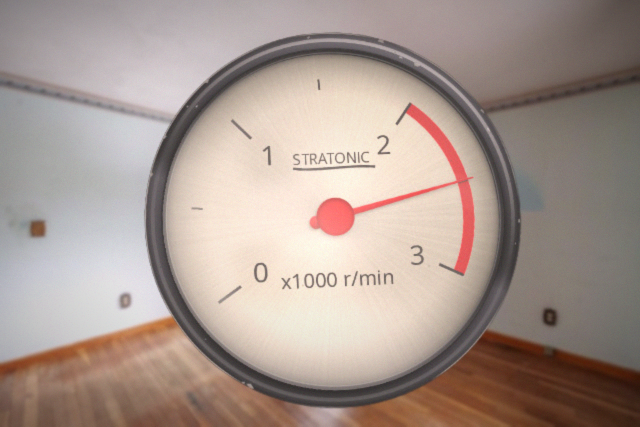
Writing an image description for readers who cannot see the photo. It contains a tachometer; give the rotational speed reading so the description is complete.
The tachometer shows 2500 rpm
